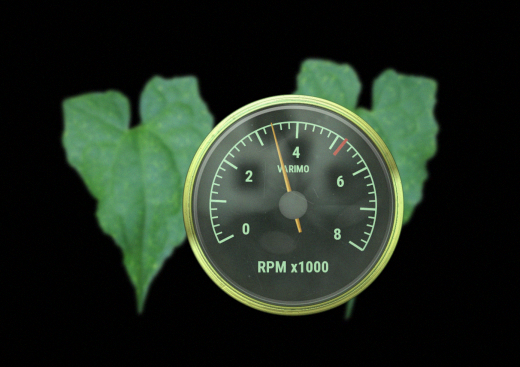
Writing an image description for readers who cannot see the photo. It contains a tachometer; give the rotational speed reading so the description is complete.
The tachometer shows 3400 rpm
